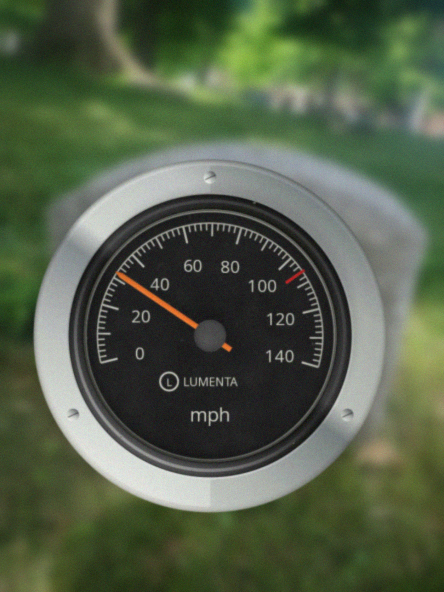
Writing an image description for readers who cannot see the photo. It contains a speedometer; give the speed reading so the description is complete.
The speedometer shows 32 mph
